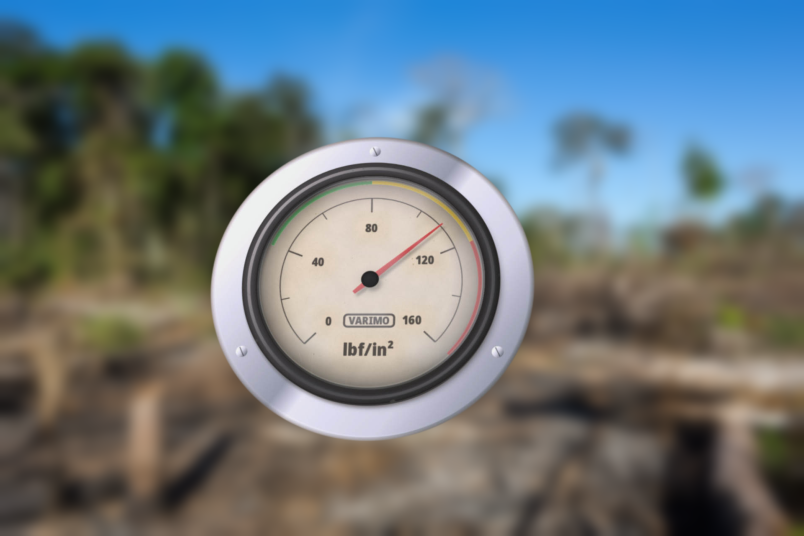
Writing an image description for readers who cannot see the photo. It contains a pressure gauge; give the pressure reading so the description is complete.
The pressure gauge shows 110 psi
